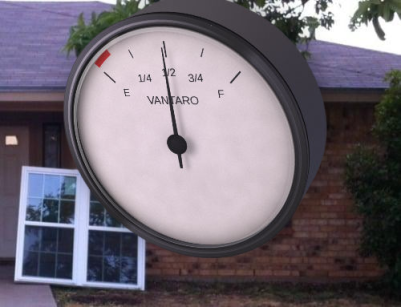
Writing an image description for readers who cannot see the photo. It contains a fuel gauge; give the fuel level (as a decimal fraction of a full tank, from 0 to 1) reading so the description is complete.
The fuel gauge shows 0.5
